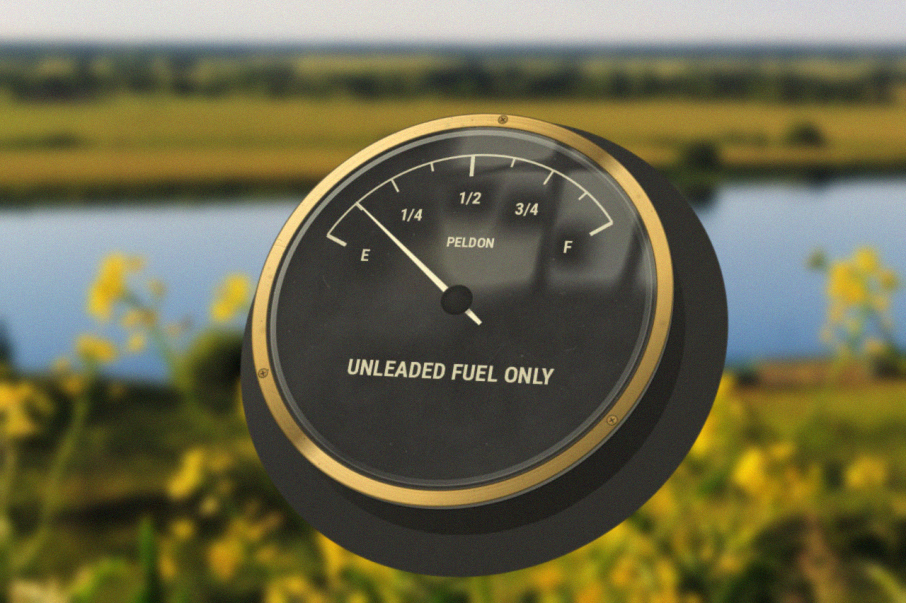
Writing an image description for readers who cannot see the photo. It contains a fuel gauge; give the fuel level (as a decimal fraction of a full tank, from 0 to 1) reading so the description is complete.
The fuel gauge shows 0.125
